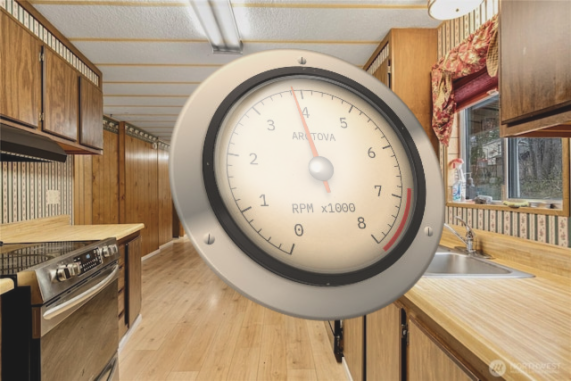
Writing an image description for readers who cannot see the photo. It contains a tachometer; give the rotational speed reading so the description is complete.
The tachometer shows 3800 rpm
